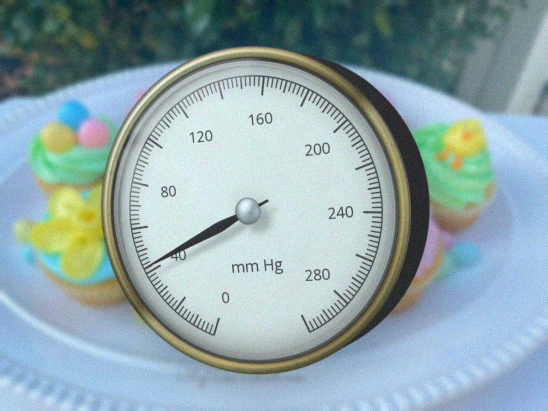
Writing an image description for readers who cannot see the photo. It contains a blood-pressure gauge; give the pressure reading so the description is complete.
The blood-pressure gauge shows 42 mmHg
